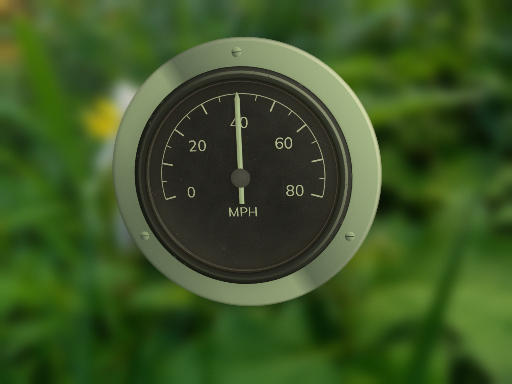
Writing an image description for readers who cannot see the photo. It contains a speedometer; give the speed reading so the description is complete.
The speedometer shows 40 mph
